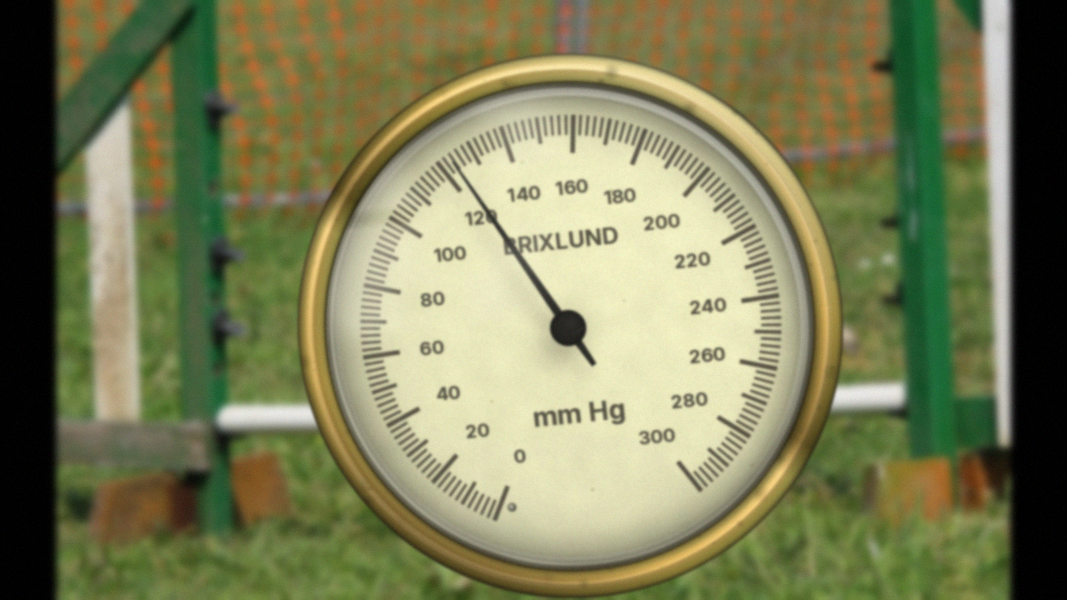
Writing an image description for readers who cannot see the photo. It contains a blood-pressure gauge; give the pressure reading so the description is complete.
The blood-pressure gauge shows 124 mmHg
